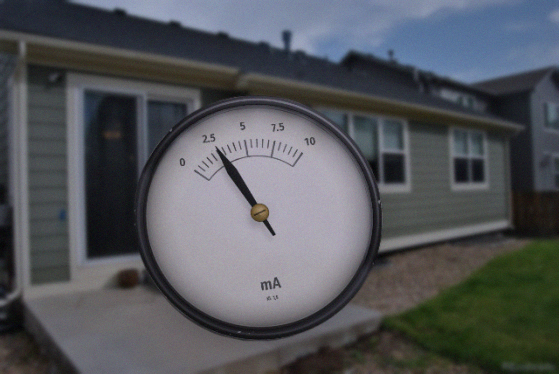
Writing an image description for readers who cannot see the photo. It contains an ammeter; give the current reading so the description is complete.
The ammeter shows 2.5 mA
